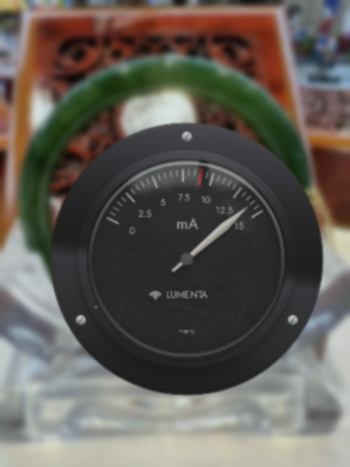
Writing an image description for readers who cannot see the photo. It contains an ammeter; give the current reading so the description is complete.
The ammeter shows 14 mA
